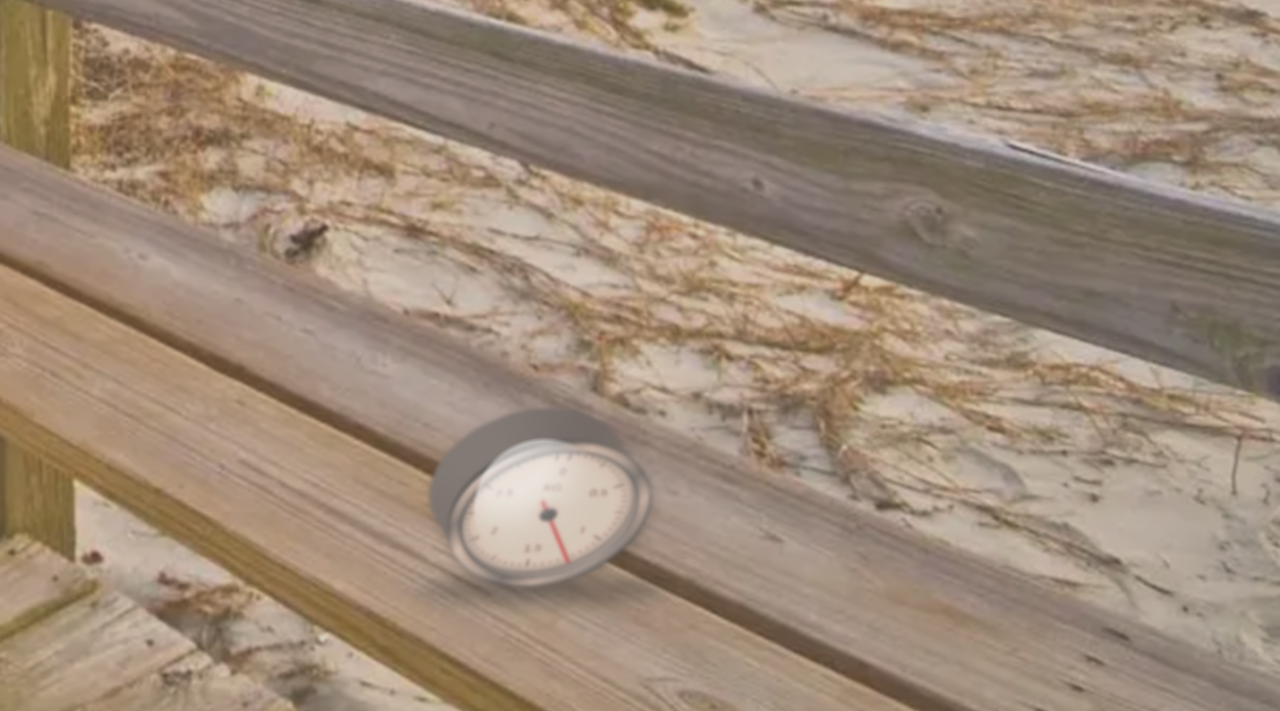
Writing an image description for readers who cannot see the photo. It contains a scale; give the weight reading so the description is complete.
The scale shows 1.25 kg
